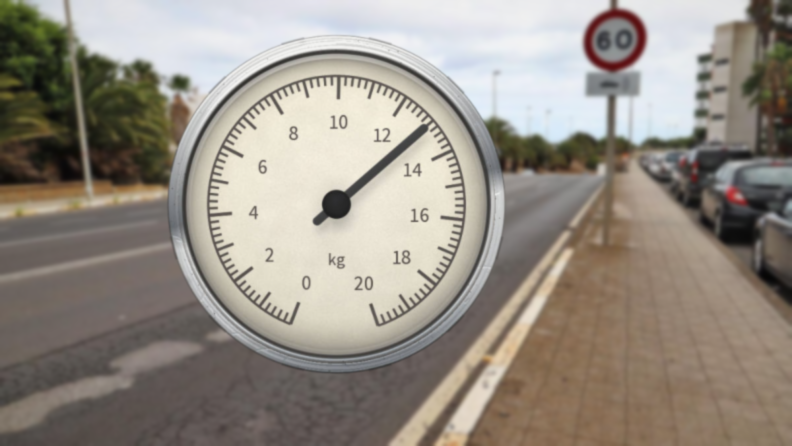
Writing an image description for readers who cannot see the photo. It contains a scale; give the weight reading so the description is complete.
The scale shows 13 kg
